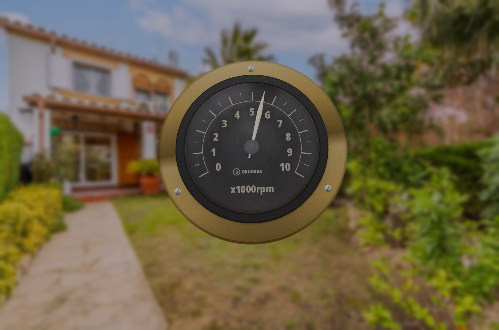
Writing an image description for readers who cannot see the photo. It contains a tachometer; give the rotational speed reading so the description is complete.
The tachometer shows 5500 rpm
